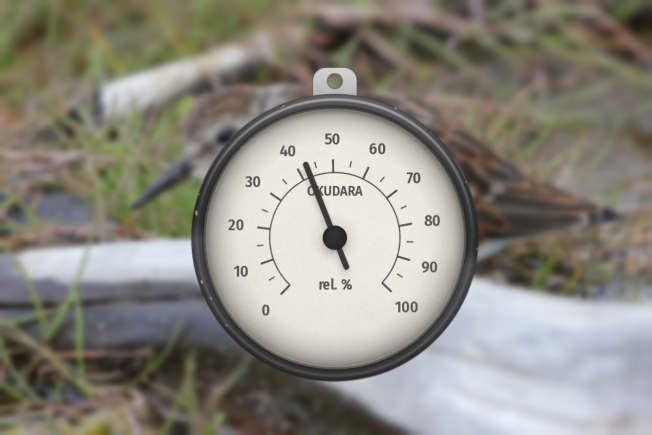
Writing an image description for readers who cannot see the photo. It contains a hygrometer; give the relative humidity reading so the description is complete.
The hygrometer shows 42.5 %
